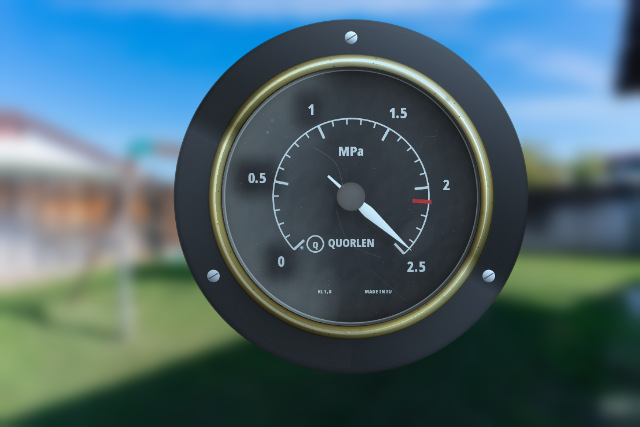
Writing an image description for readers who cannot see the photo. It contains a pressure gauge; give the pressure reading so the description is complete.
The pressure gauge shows 2.45 MPa
